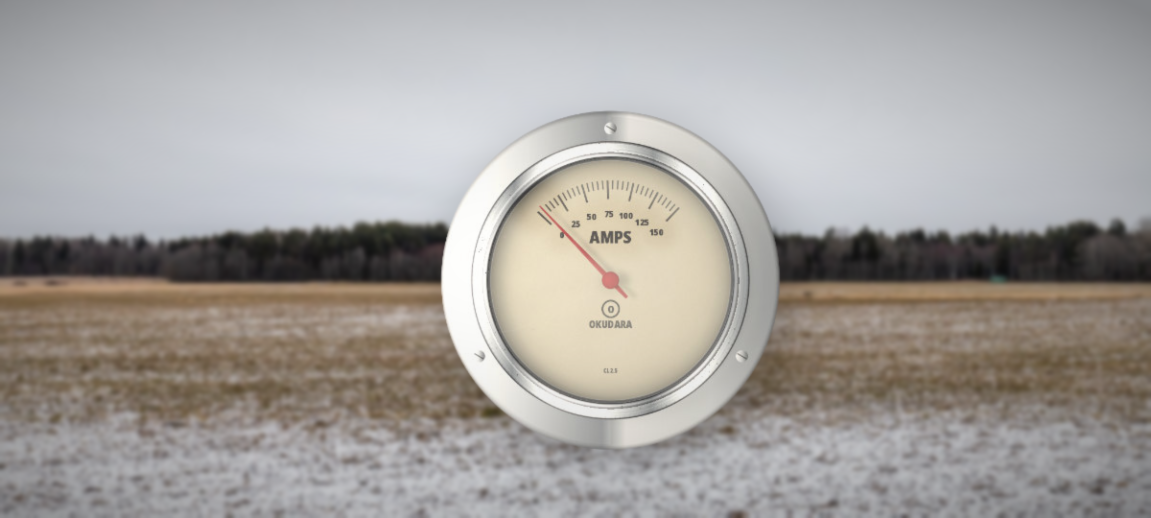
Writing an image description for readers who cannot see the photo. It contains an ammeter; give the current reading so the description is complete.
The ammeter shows 5 A
